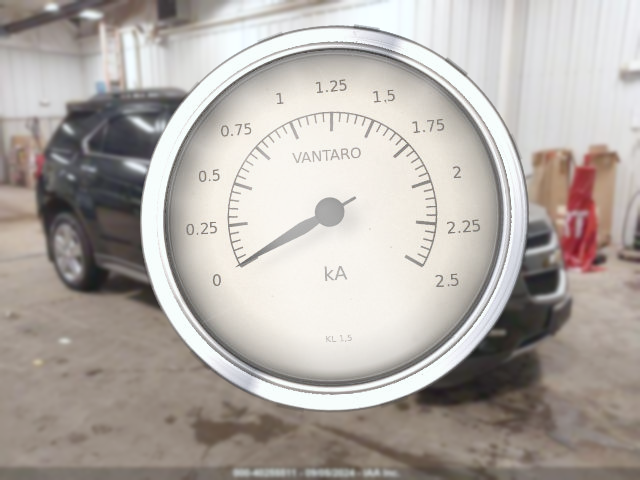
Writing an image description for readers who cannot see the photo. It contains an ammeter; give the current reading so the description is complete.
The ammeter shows 0 kA
